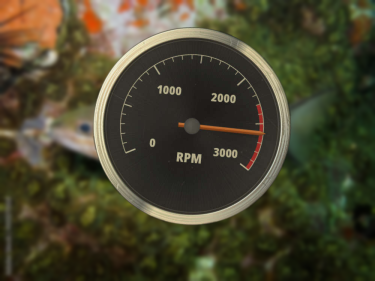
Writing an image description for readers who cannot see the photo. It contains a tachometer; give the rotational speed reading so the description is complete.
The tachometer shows 2600 rpm
